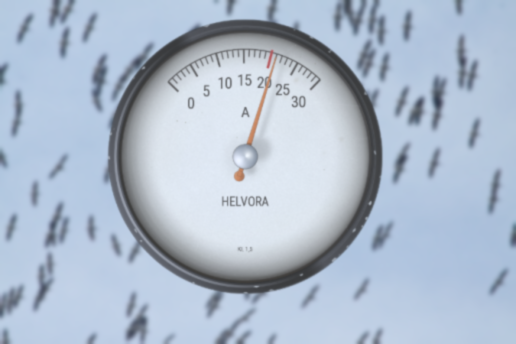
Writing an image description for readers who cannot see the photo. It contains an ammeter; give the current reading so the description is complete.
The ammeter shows 21 A
